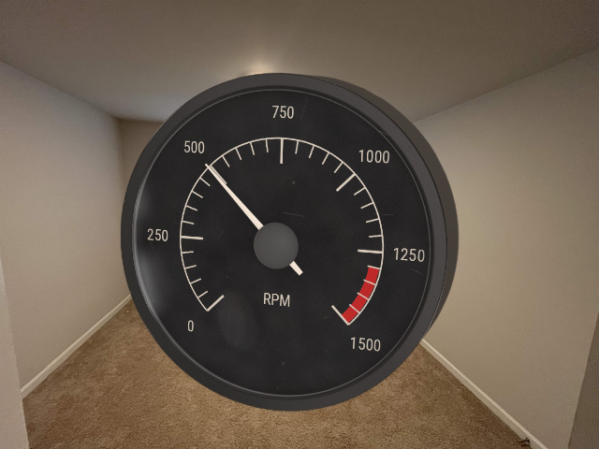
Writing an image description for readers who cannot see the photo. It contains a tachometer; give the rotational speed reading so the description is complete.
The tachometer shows 500 rpm
